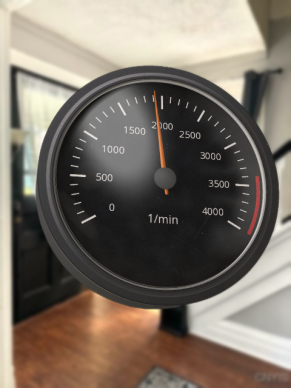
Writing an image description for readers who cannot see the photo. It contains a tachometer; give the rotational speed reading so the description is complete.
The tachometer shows 1900 rpm
